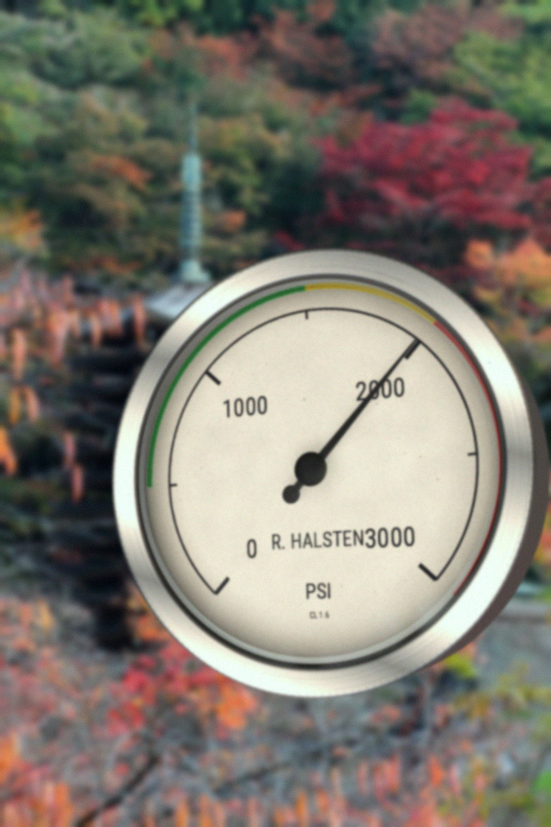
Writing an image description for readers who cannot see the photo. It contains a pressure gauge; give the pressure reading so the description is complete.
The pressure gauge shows 2000 psi
